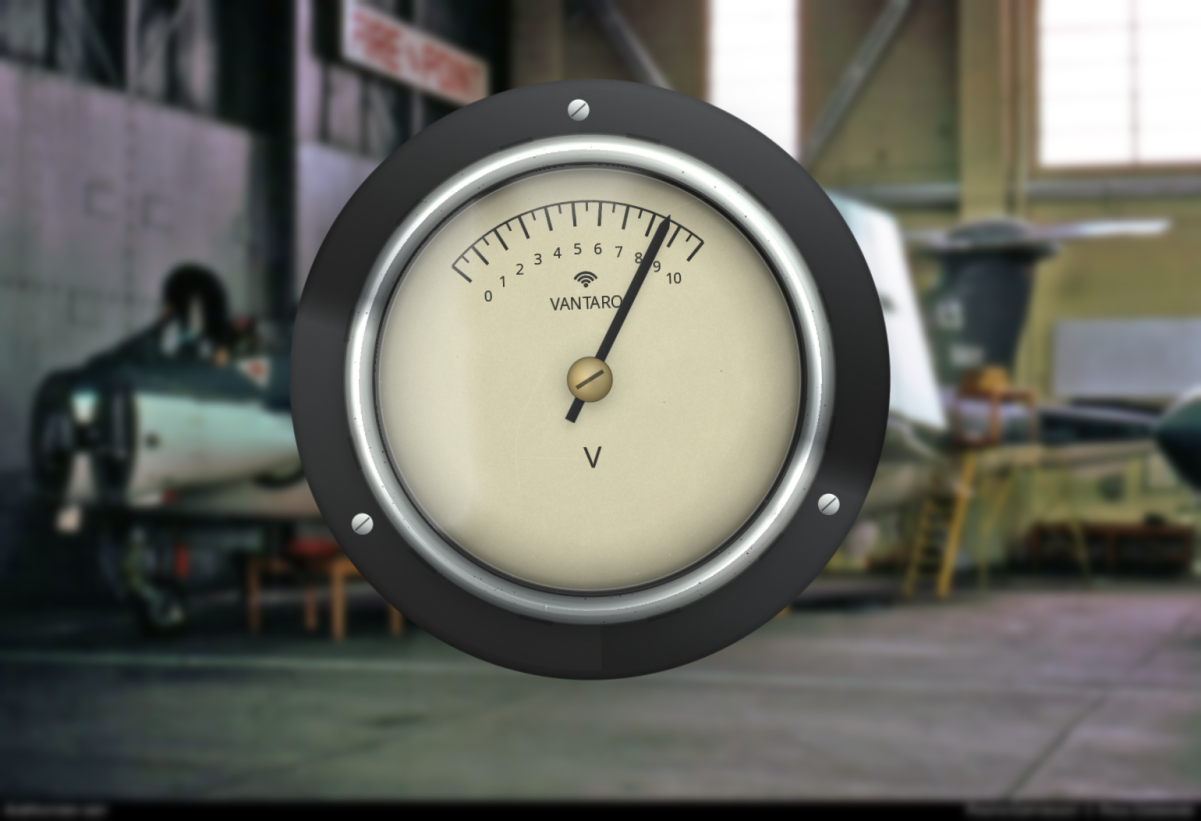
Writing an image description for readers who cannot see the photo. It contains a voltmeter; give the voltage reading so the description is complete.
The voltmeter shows 8.5 V
